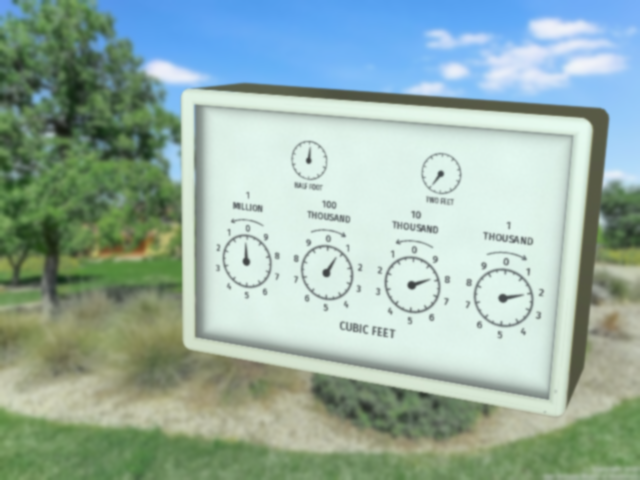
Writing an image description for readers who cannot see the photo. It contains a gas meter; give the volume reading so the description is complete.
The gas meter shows 8200 ft³
